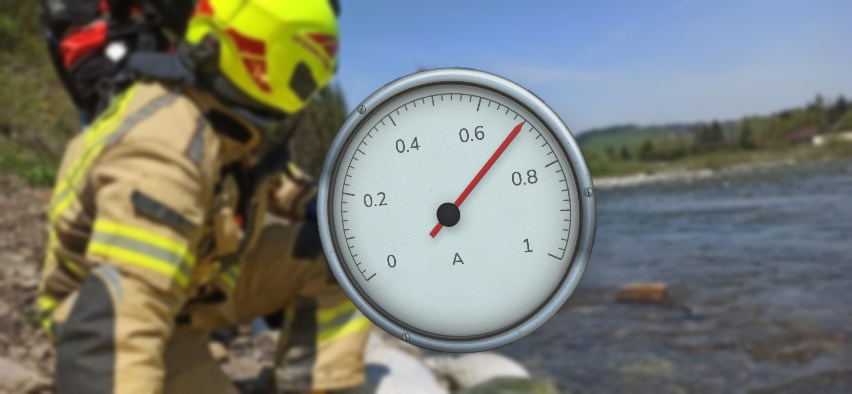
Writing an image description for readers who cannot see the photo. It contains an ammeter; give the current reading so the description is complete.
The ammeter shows 0.7 A
